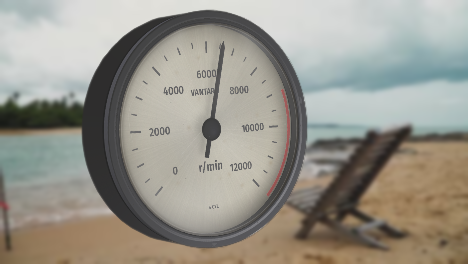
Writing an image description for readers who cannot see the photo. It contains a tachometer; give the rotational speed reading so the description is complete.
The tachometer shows 6500 rpm
